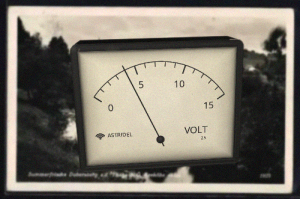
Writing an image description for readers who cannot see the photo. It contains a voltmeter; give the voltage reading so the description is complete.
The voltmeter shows 4 V
